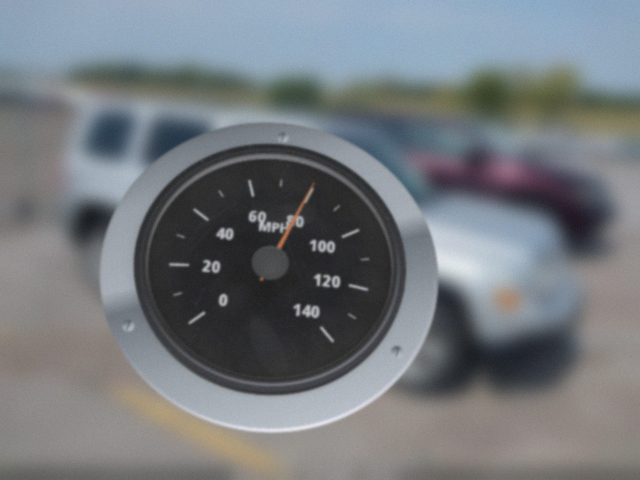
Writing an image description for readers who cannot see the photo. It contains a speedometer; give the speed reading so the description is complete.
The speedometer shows 80 mph
